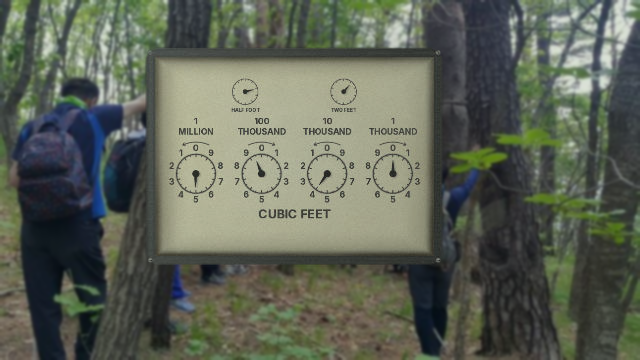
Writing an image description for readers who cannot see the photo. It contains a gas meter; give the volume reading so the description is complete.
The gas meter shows 494000 ft³
